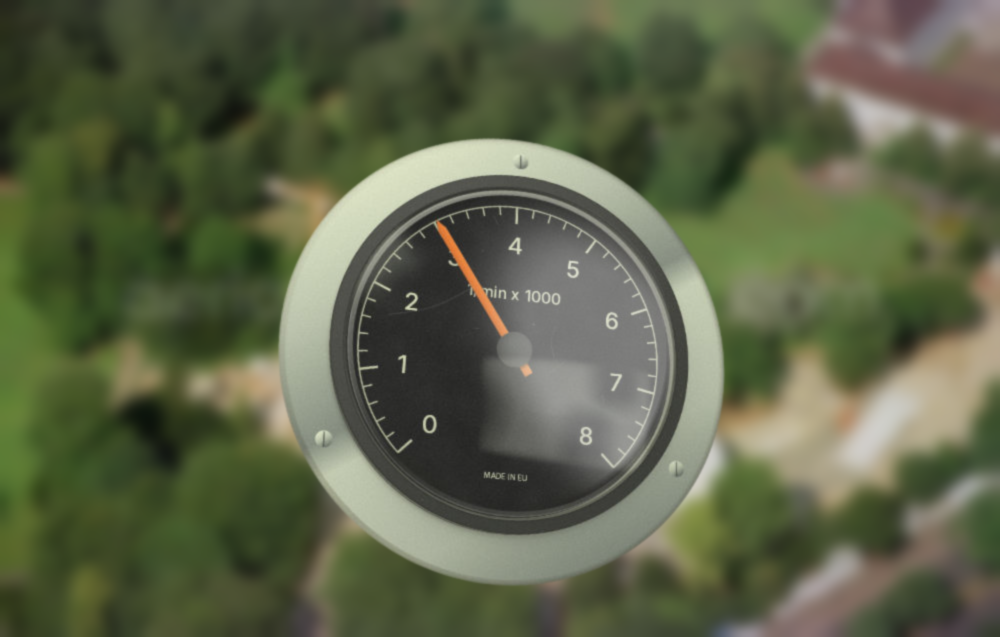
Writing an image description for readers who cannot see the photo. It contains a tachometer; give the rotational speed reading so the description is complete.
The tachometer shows 3000 rpm
